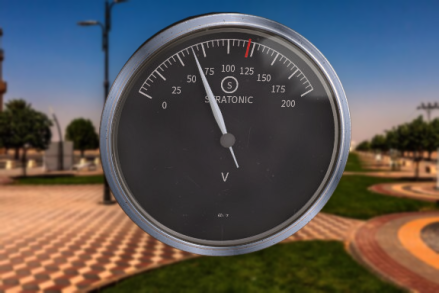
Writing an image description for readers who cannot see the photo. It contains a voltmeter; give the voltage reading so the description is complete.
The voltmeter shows 65 V
